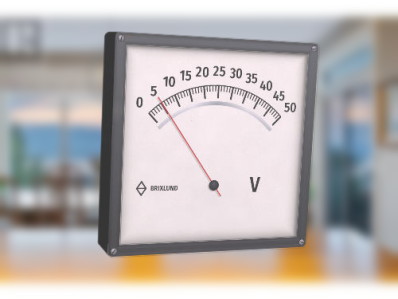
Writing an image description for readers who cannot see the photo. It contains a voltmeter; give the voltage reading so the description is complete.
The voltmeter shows 5 V
